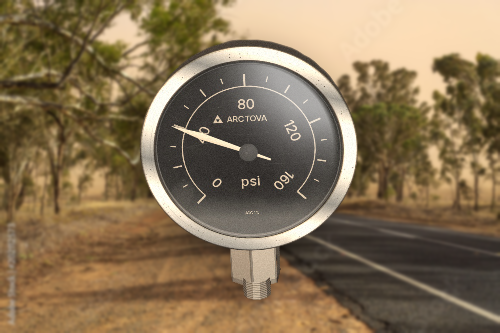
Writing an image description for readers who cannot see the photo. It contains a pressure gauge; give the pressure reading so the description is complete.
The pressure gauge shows 40 psi
